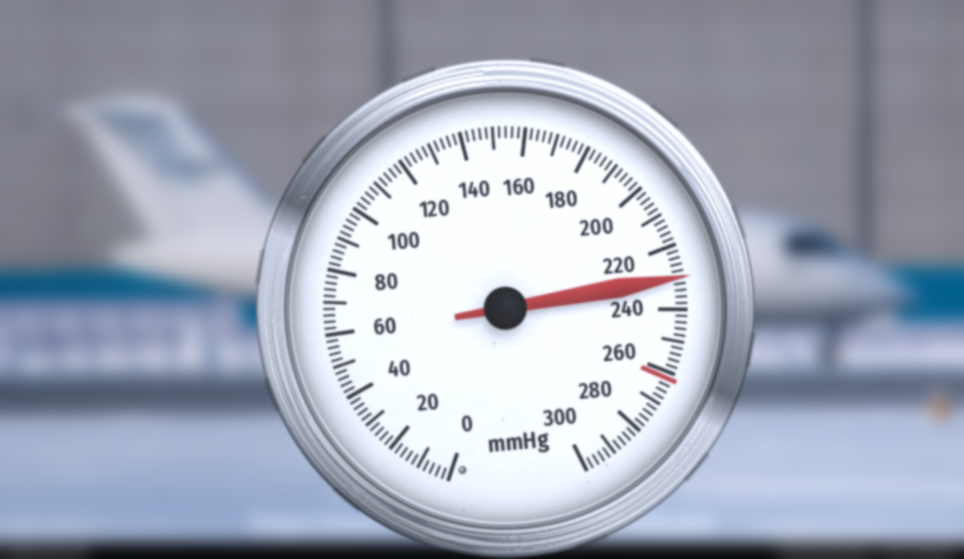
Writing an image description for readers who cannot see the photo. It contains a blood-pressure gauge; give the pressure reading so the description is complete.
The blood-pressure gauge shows 230 mmHg
